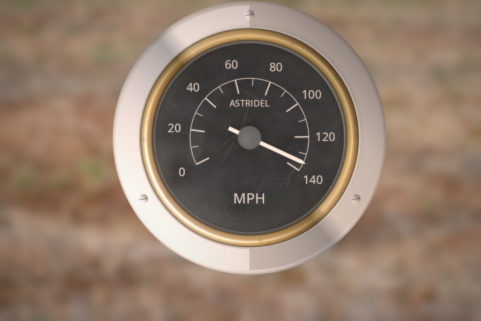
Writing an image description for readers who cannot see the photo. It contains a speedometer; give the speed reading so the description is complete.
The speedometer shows 135 mph
